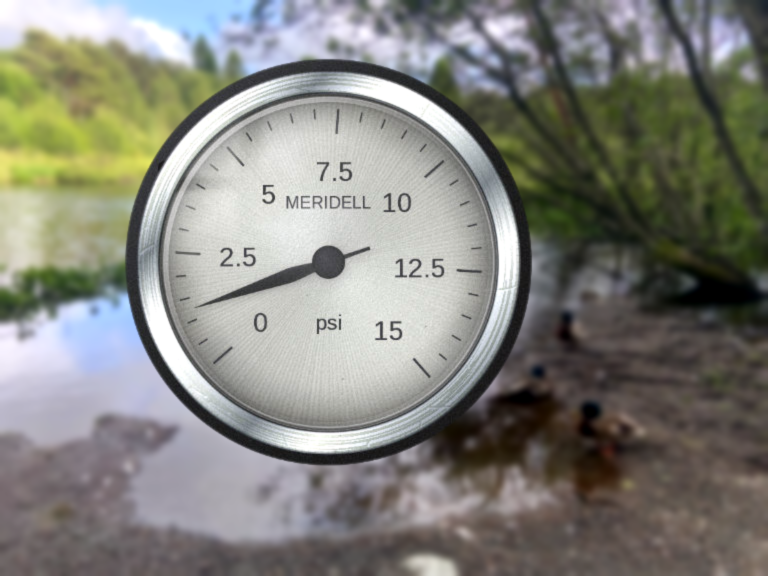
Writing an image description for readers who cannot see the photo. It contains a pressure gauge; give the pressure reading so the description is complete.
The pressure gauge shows 1.25 psi
